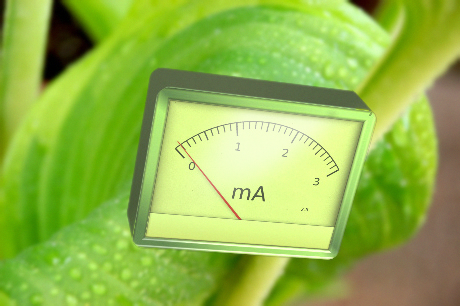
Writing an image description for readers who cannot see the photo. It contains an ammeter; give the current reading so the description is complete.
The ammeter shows 0.1 mA
